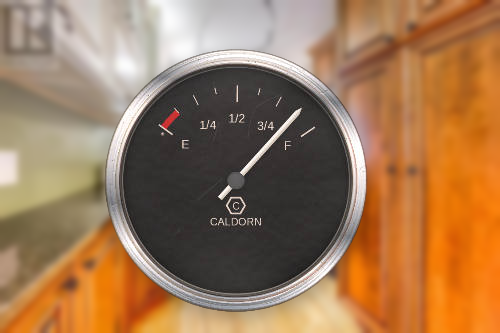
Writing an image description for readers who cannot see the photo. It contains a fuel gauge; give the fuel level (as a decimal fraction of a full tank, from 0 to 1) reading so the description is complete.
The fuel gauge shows 0.875
